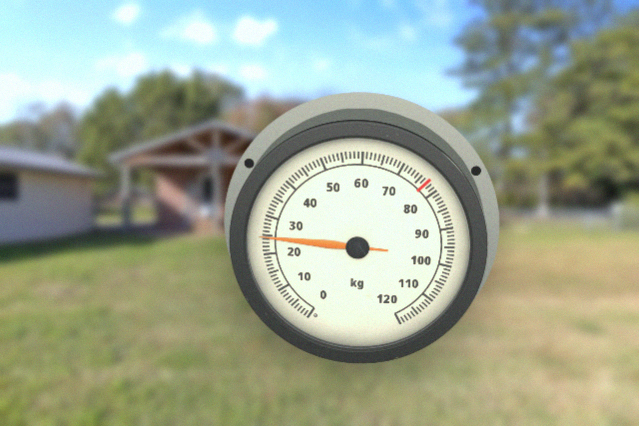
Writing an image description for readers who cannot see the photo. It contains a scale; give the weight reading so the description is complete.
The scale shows 25 kg
